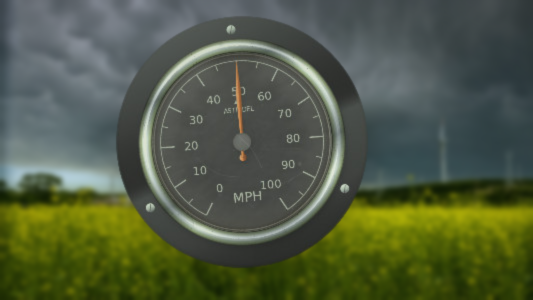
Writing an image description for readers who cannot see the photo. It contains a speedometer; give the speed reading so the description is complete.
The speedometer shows 50 mph
